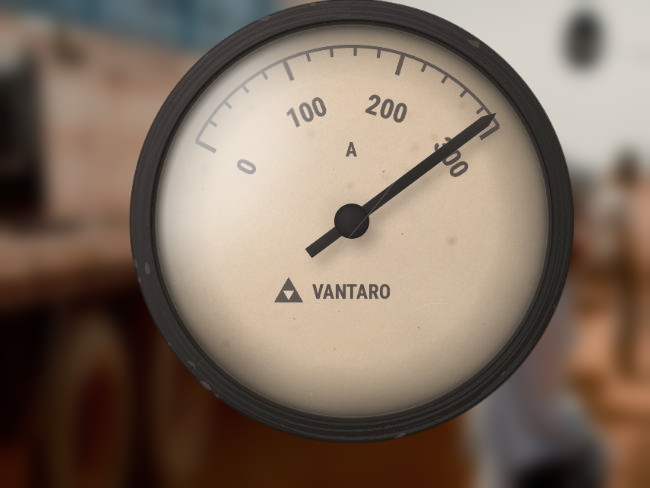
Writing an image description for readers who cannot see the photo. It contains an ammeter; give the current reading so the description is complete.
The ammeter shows 290 A
